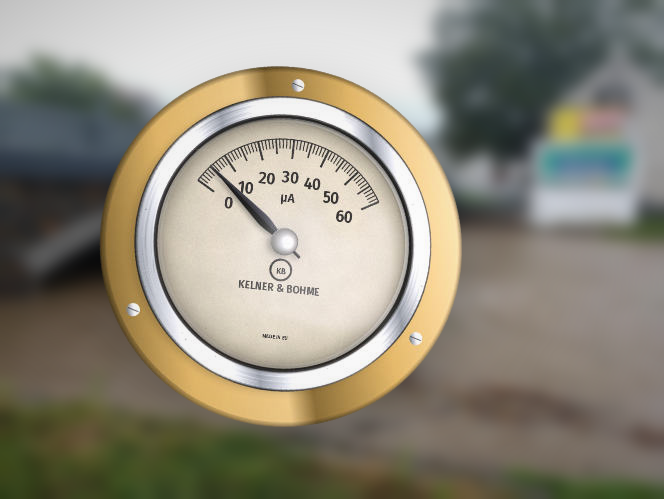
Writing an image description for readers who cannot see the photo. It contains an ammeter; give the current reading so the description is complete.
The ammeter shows 5 µA
